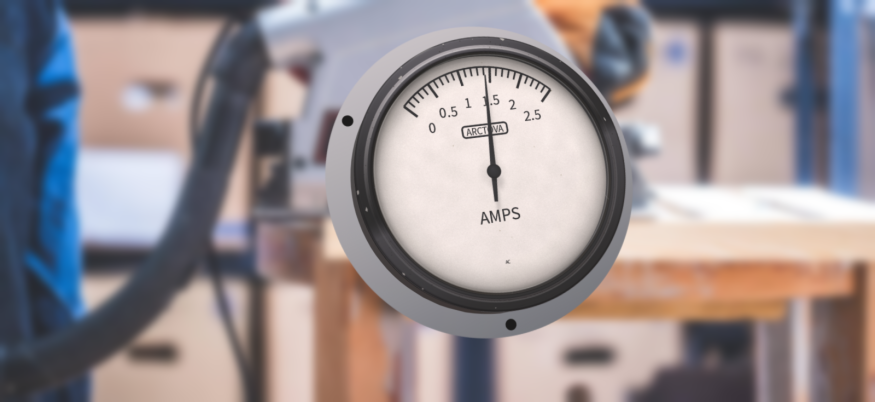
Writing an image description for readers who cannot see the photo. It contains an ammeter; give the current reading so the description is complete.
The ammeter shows 1.4 A
